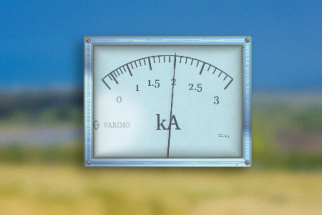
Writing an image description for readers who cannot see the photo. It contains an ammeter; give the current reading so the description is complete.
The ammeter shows 2 kA
